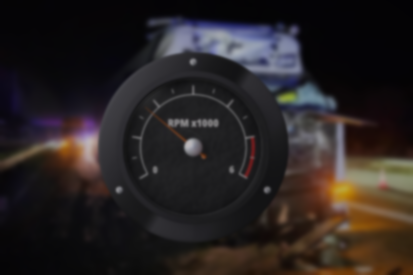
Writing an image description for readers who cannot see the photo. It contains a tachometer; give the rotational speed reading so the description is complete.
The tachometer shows 1750 rpm
